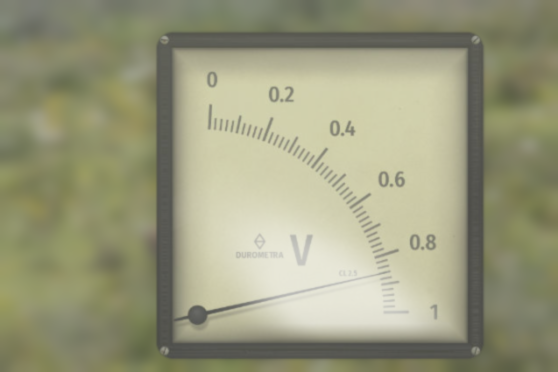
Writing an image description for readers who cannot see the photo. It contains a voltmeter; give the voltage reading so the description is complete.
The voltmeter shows 0.86 V
